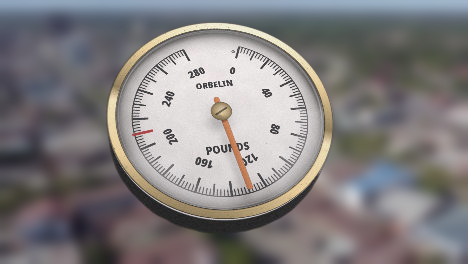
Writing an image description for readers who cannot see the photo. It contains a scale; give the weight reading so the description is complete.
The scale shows 130 lb
